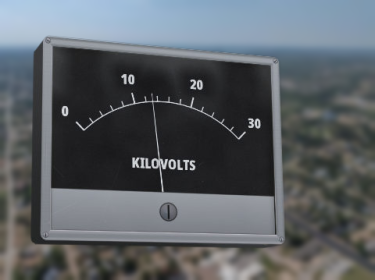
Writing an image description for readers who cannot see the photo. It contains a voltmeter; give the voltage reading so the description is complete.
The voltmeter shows 13 kV
